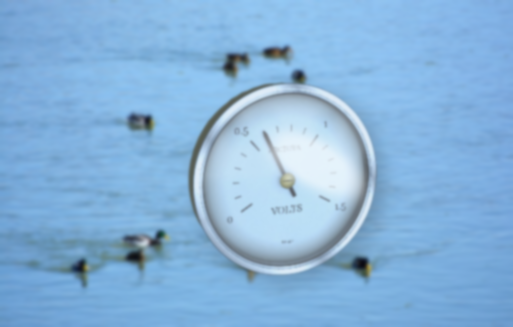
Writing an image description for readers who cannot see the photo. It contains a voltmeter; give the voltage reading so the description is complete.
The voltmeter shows 0.6 V
